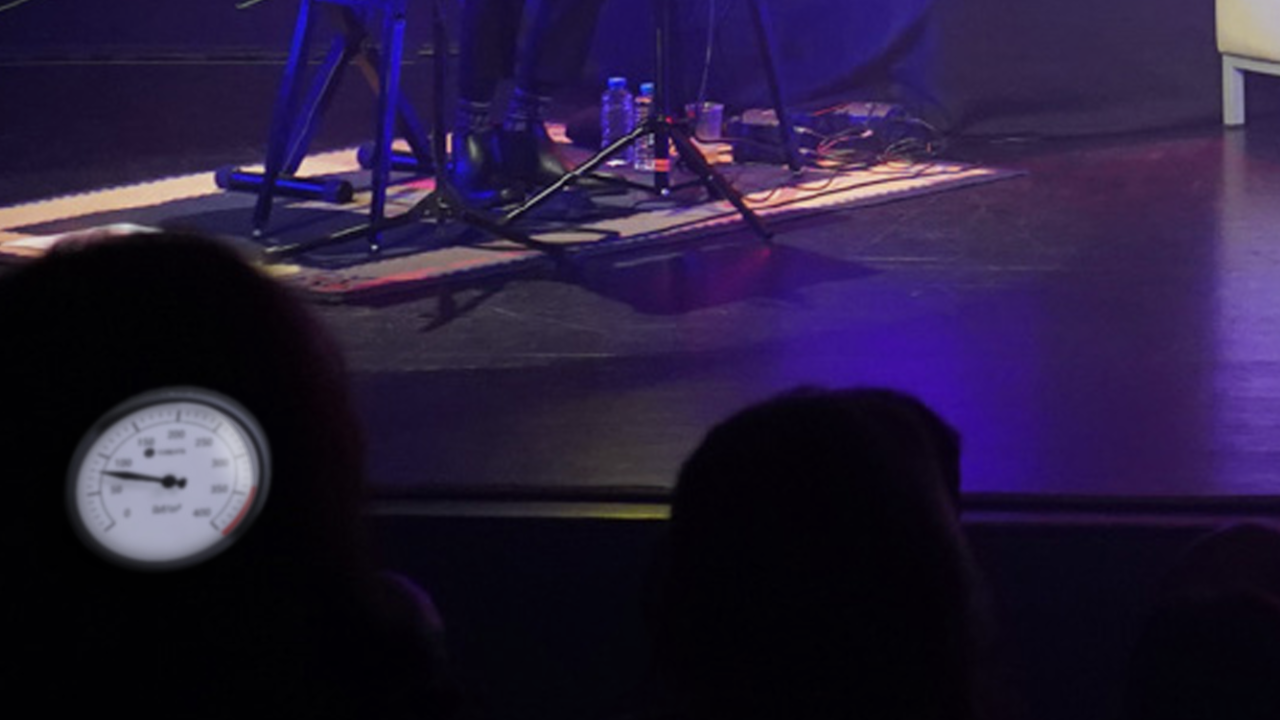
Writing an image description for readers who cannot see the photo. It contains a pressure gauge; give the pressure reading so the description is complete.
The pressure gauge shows 80 psi
